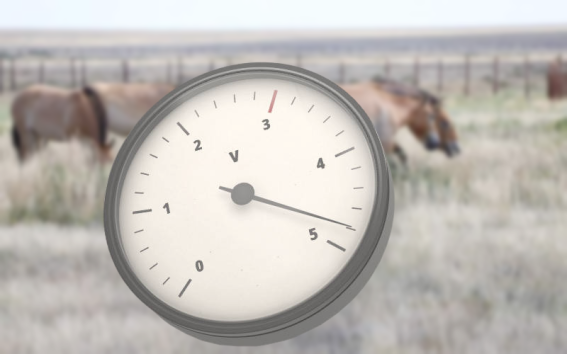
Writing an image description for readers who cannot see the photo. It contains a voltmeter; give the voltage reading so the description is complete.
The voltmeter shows 4.8 V
